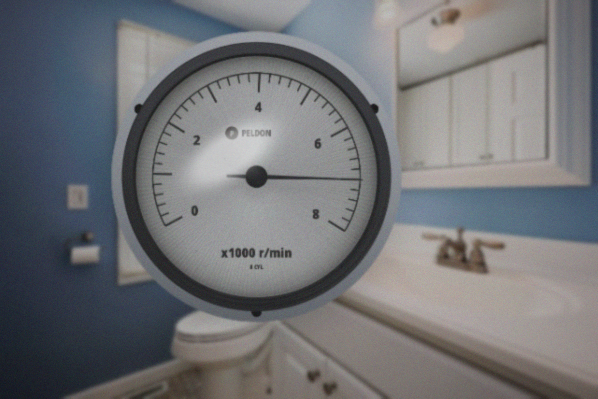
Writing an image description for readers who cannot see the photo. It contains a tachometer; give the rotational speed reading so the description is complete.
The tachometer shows 7000 rpm
